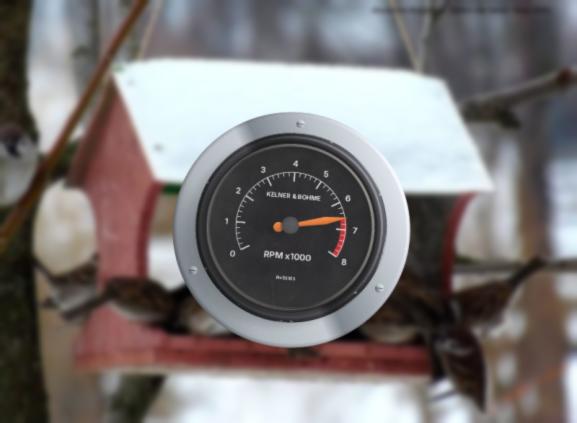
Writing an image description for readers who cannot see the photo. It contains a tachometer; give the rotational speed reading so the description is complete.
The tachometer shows 6600 rpm
